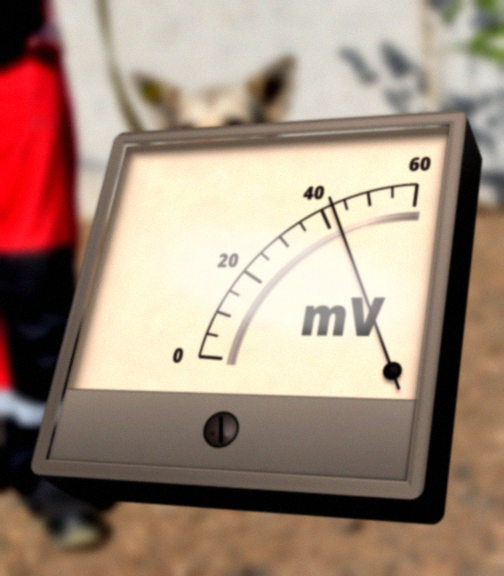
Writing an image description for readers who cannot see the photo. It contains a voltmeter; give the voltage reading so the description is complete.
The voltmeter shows 42.5 mV
